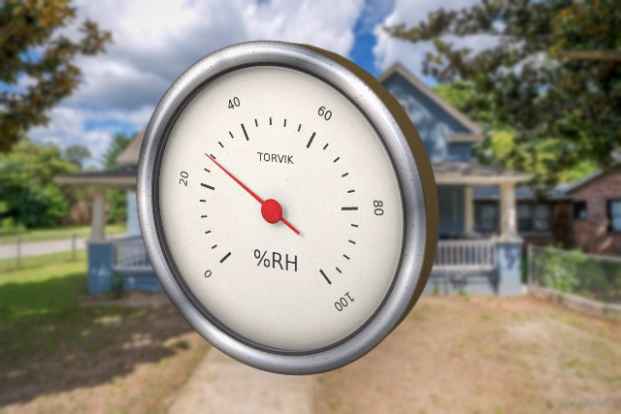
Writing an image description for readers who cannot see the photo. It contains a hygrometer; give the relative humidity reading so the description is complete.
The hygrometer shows 28 %
